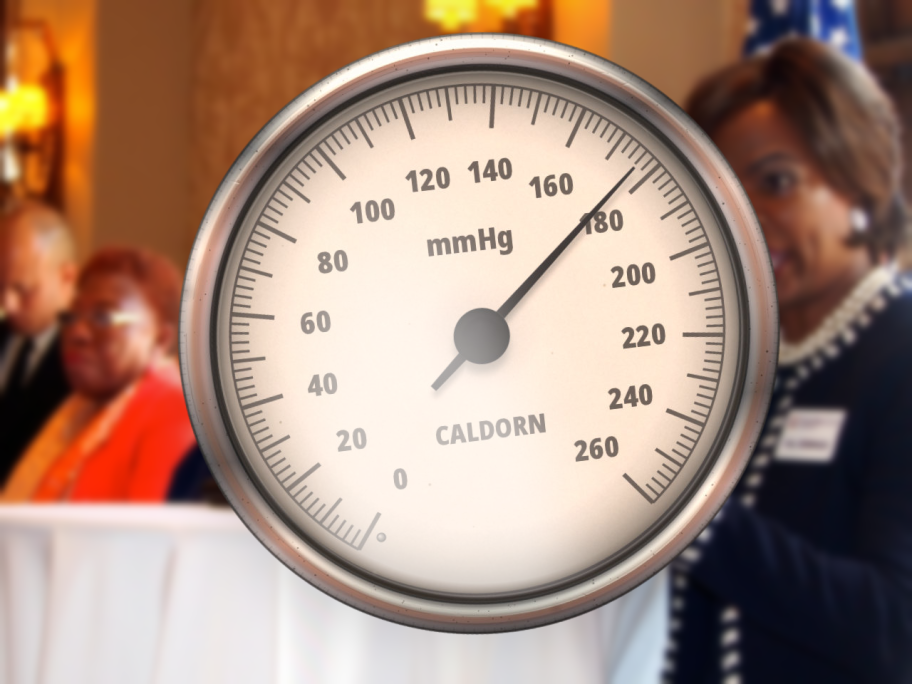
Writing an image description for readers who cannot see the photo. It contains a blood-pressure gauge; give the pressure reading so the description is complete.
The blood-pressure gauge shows 176 mmHg
